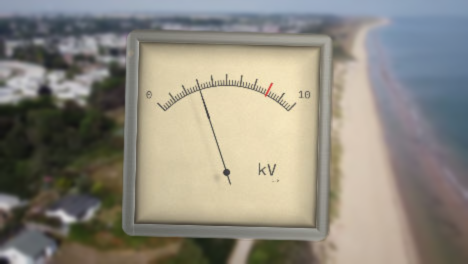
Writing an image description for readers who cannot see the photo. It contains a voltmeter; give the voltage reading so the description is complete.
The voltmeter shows 3 kV
